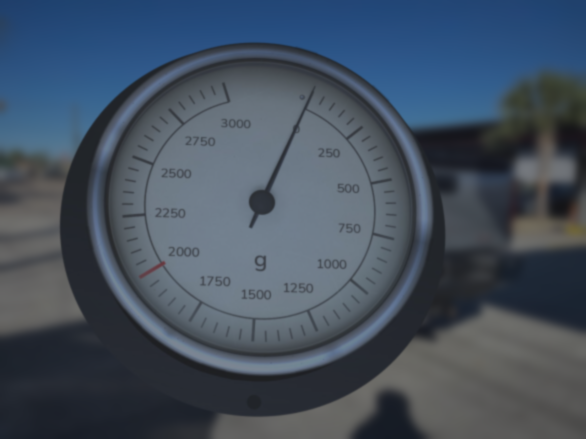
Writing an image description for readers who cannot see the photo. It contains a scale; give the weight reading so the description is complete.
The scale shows 0 g
